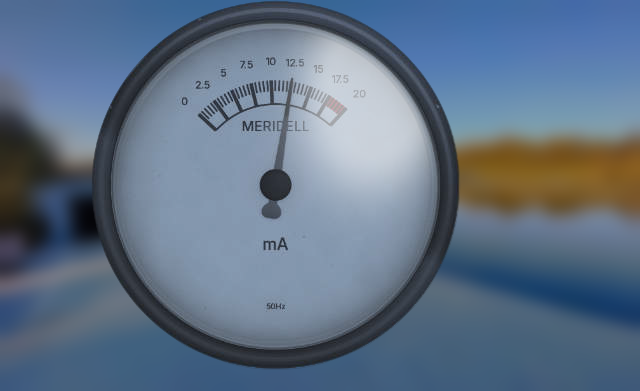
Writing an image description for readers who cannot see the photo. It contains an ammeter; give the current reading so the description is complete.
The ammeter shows 12.5 mA
